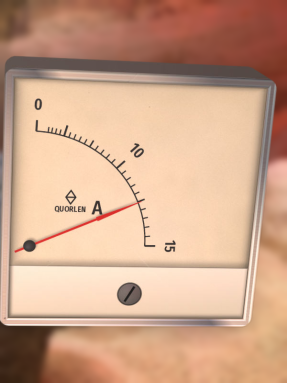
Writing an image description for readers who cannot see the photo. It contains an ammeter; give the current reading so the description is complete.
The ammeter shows 12.5 A
